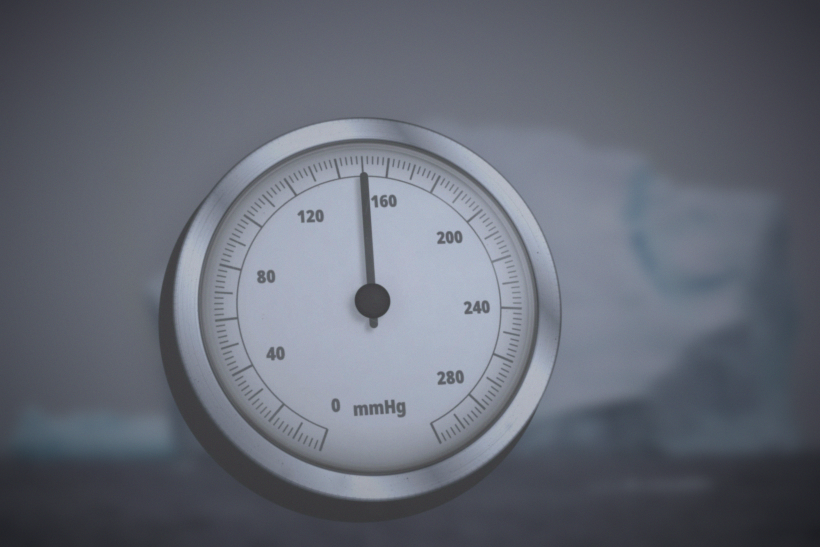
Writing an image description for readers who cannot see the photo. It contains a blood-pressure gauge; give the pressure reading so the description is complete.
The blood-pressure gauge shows 150 mmHg
